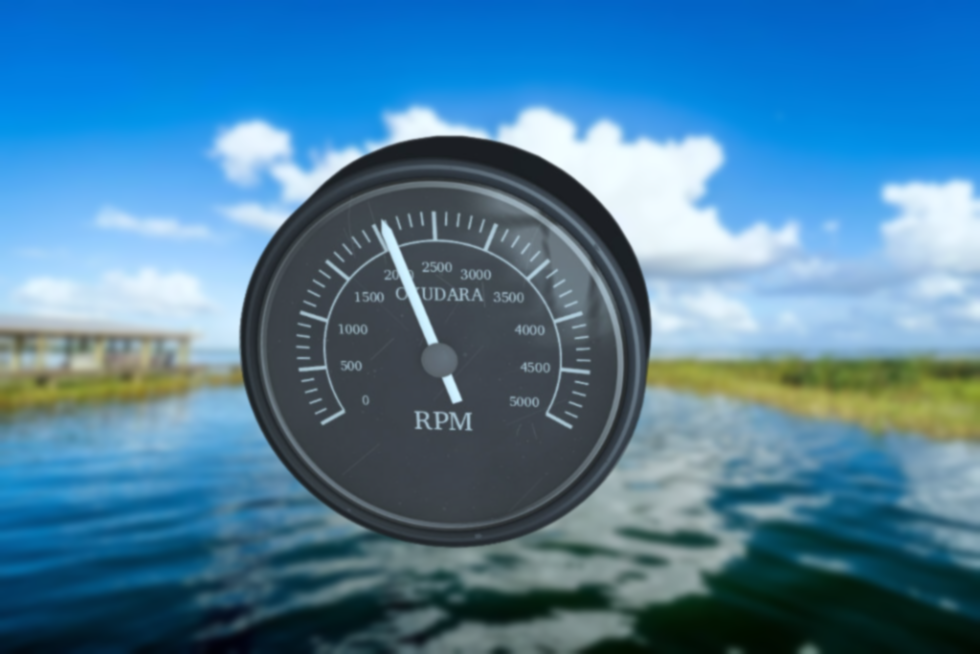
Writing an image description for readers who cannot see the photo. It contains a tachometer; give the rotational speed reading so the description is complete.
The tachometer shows 2100 rpm
